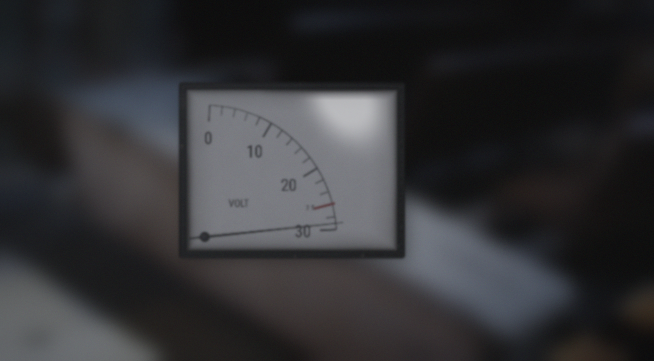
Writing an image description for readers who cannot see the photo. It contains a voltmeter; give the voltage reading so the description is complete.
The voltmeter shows 29 V
